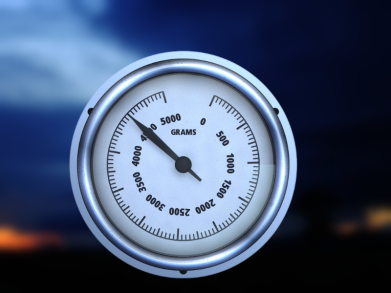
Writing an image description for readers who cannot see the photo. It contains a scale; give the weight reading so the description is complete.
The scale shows 4500 g
